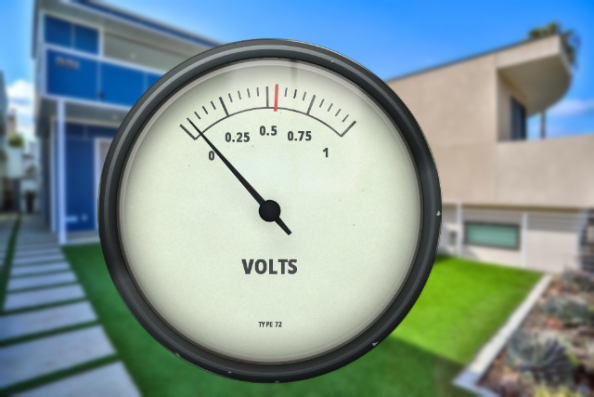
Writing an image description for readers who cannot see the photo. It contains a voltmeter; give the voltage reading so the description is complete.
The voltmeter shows 0.05 V
